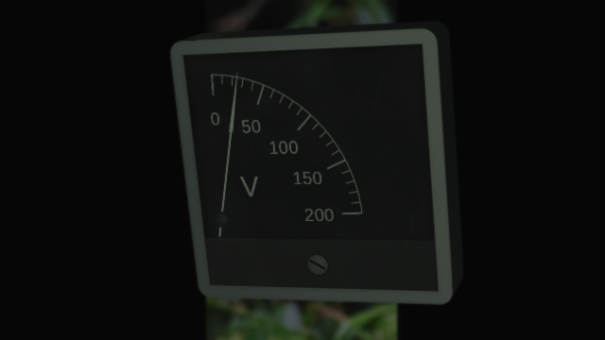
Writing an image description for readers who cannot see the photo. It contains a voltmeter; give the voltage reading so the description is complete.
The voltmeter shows 25 V
